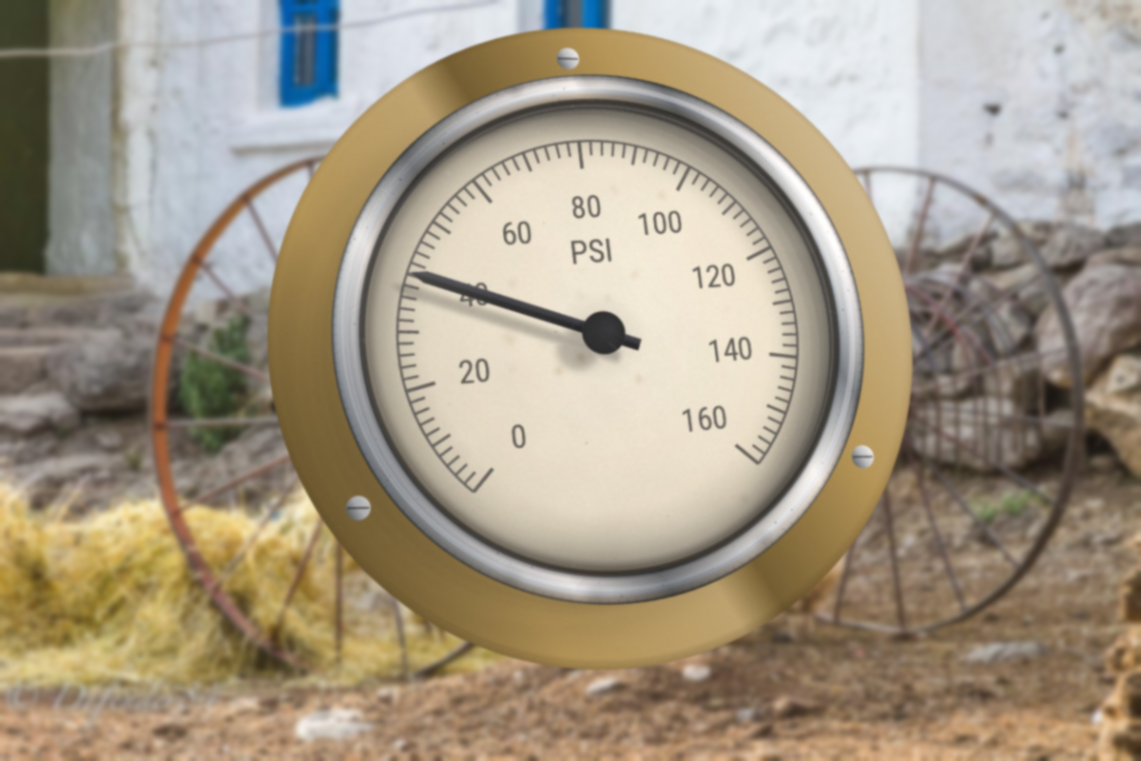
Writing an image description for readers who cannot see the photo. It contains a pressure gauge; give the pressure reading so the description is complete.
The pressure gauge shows 40 psi
